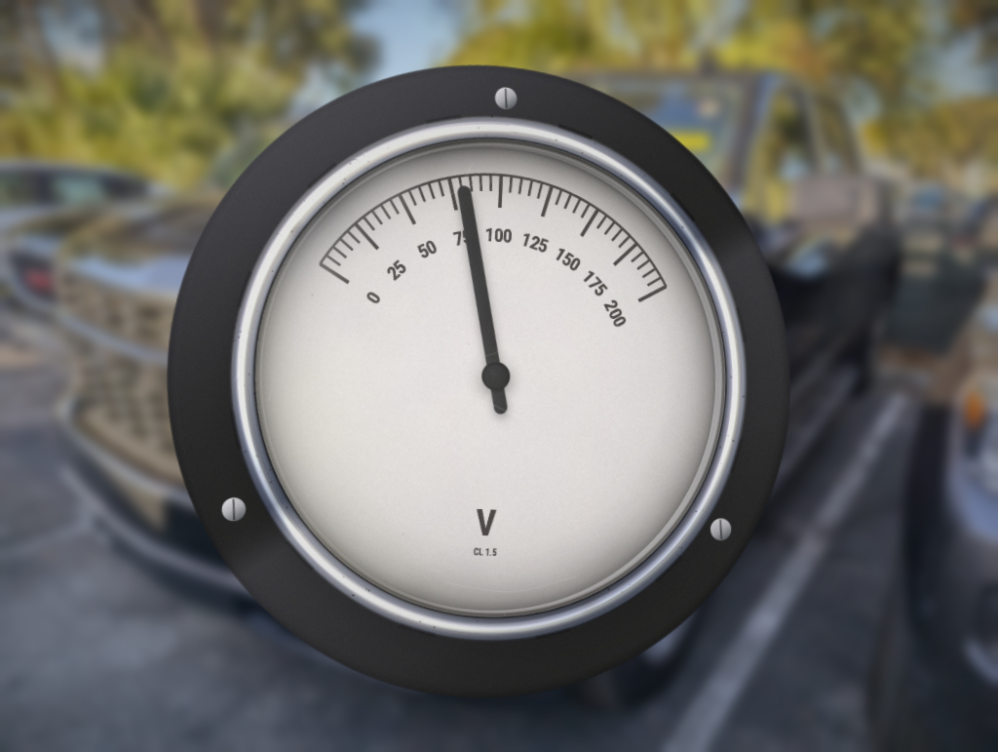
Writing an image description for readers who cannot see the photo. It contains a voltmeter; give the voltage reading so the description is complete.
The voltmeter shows 80 V
